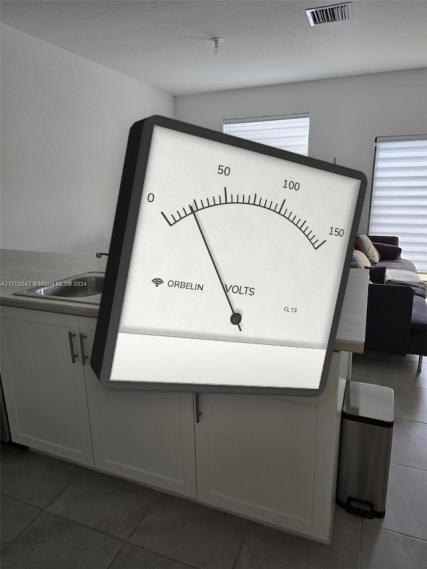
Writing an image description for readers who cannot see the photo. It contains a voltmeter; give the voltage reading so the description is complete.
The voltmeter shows 20 V
